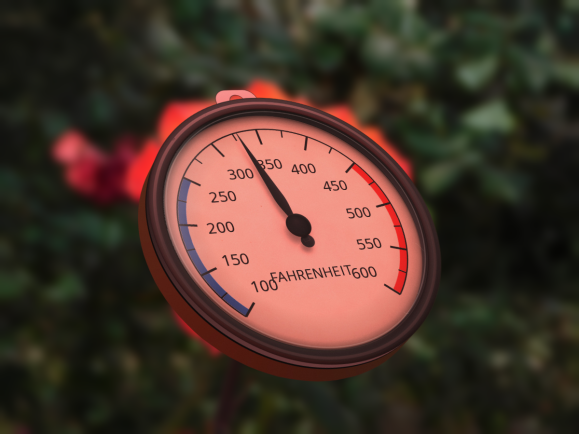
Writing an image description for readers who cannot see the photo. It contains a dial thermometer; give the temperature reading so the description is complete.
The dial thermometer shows 325 °F
